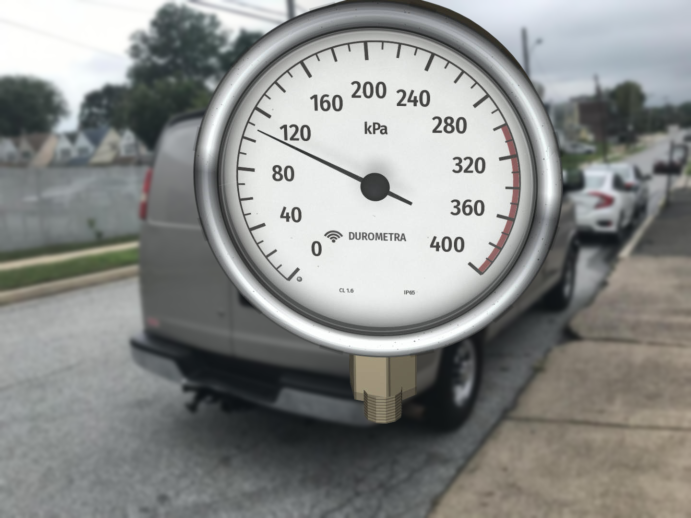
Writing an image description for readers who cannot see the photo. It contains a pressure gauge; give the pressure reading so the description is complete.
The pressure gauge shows 110 kPa
